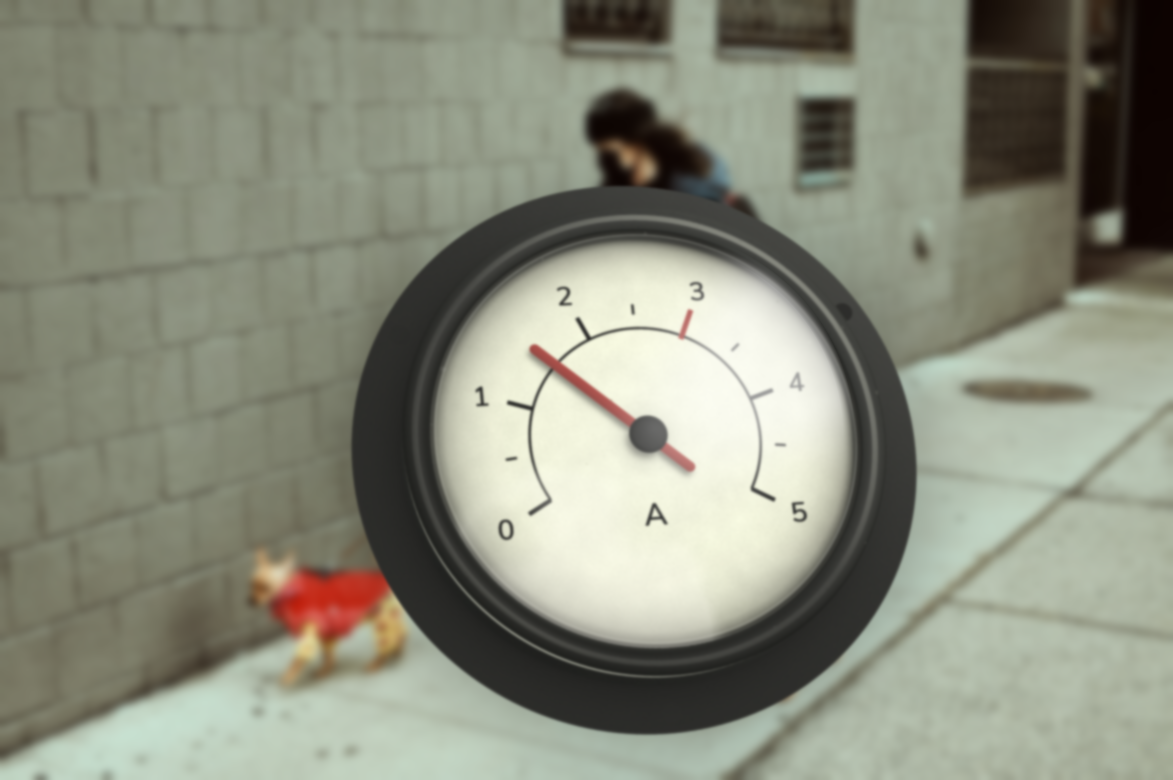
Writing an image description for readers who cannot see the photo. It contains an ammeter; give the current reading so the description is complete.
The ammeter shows 1.5 A
